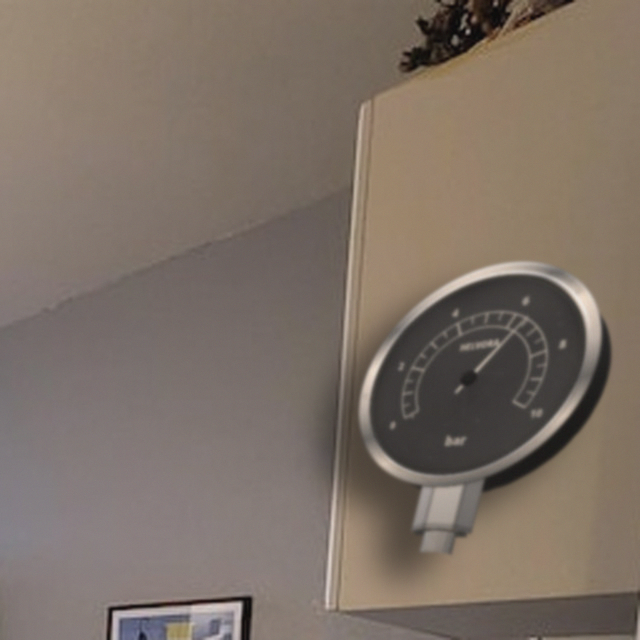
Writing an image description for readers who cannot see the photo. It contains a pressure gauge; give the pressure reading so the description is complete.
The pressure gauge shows 6.5 bar
